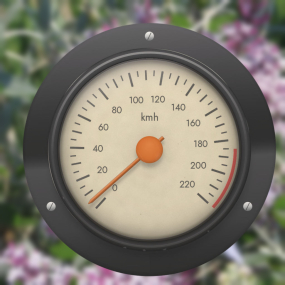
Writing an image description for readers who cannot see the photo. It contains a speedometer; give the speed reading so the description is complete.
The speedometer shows 5 km/h
